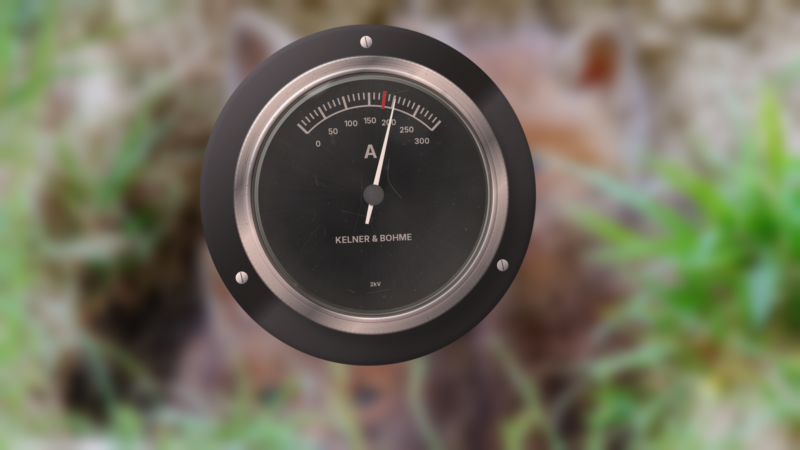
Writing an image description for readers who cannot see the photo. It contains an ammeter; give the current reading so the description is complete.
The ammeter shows 200 A
